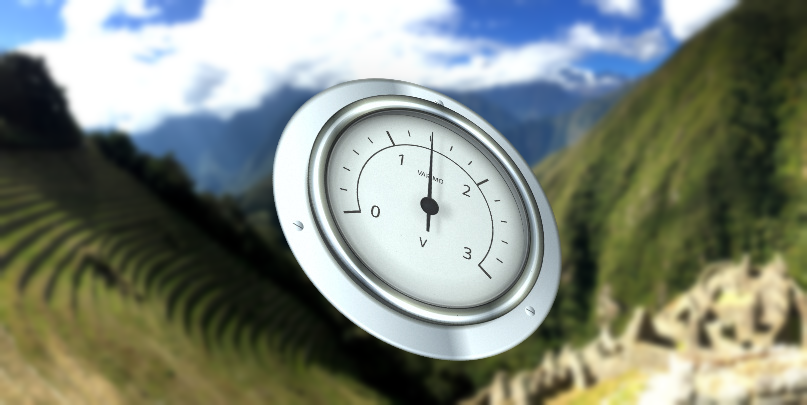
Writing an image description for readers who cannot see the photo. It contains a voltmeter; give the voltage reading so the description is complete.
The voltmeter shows 1.4 V
